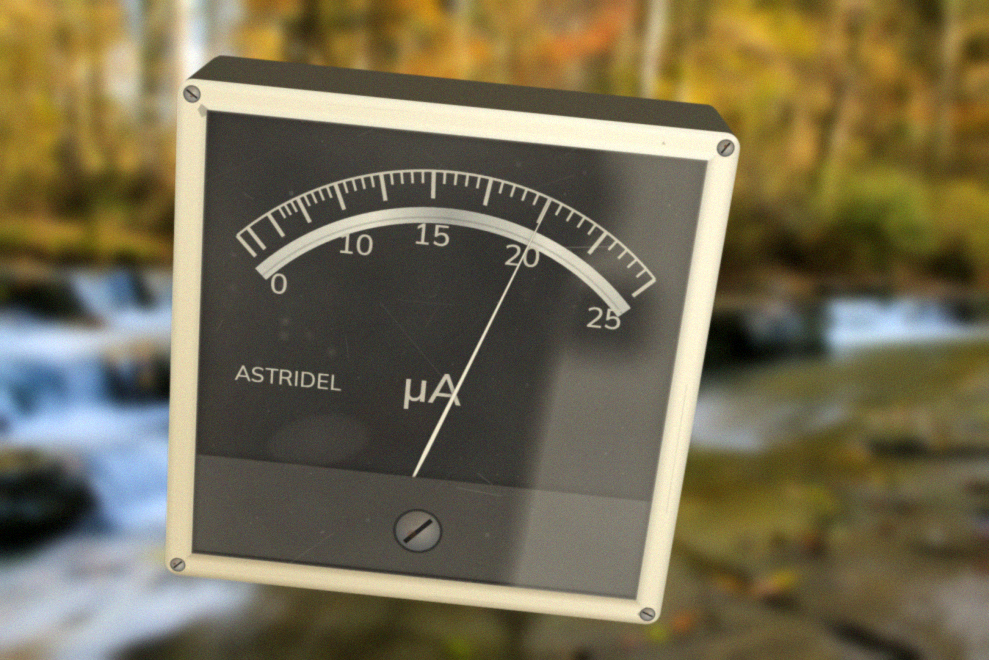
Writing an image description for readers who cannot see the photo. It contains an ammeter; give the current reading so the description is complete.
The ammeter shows 20 µA
